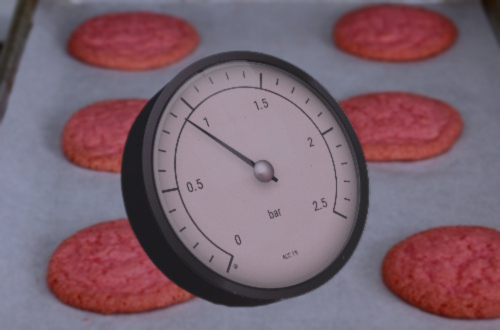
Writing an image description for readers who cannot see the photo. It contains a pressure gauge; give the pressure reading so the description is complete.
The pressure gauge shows 0.9 bar
